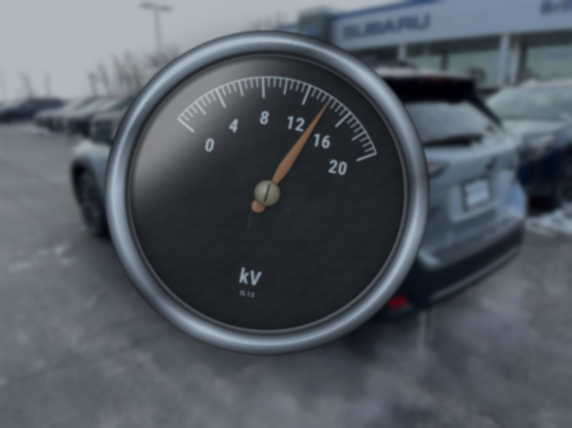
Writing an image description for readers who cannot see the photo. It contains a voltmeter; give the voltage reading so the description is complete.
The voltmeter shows 14 kV
